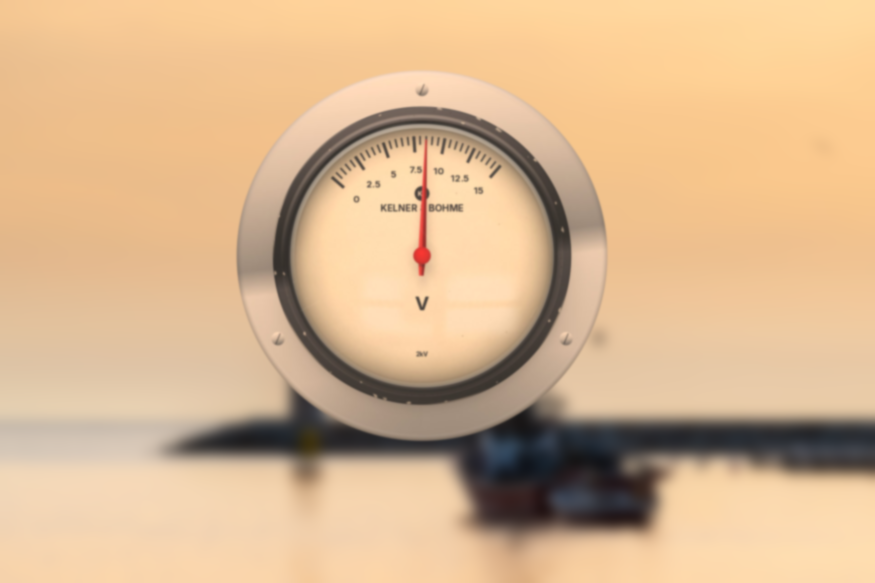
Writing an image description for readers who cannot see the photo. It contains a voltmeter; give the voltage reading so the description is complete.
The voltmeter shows 8.5 V
